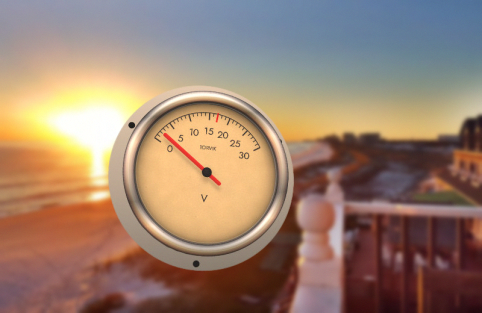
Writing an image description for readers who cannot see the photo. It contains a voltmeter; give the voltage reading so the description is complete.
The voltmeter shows 2 V
